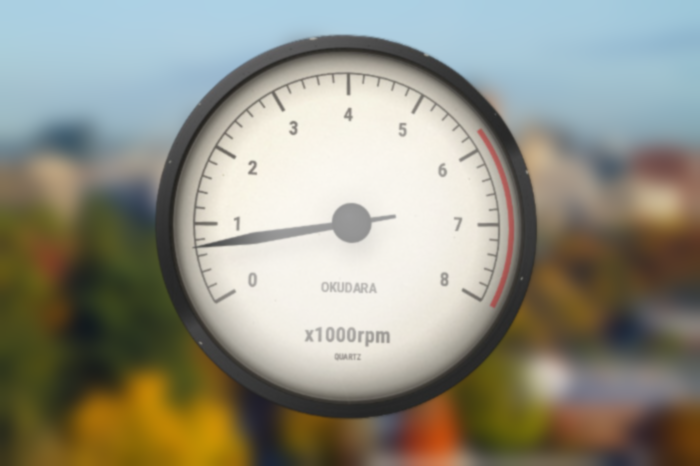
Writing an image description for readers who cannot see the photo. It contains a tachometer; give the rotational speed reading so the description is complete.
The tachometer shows 700 rpm
